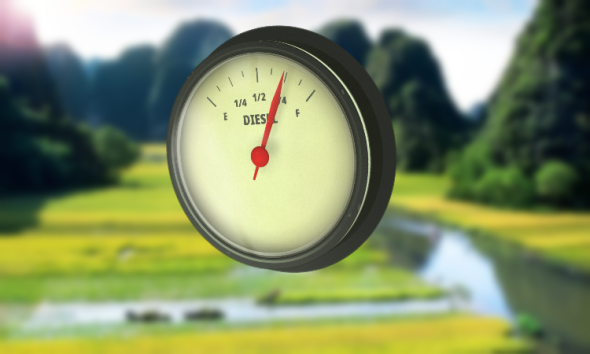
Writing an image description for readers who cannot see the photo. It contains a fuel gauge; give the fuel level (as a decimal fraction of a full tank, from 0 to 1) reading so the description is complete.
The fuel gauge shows 0.75
